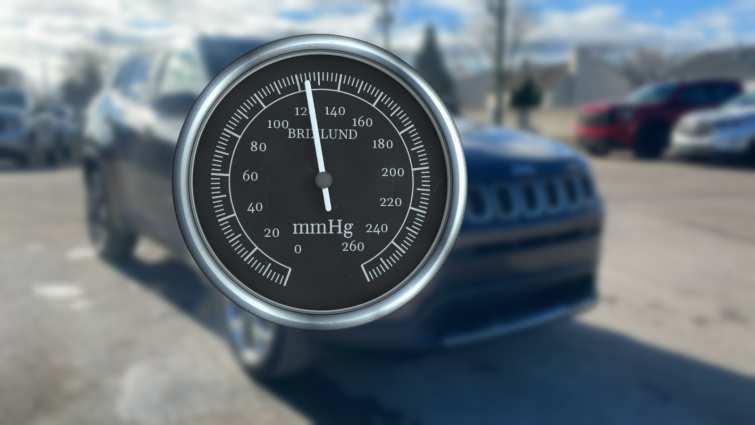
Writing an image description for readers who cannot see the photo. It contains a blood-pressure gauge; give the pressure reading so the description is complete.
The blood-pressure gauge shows 124 mmHg
